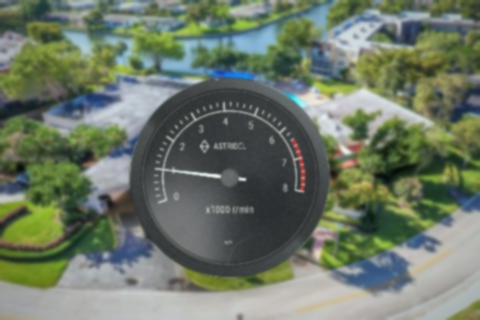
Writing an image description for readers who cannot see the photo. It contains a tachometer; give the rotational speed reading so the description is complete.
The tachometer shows 1000 rpm
